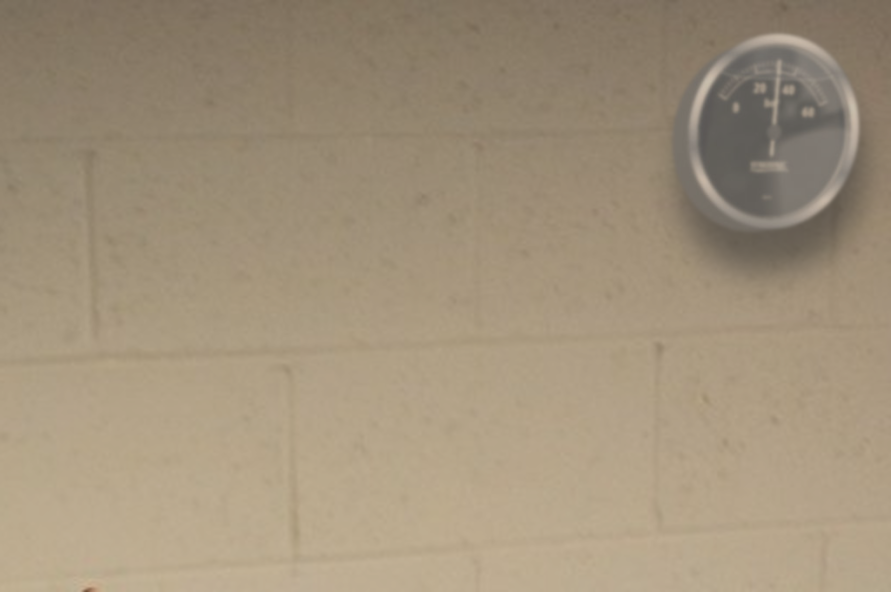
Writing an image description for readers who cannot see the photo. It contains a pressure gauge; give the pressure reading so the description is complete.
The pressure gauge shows 30 bar
